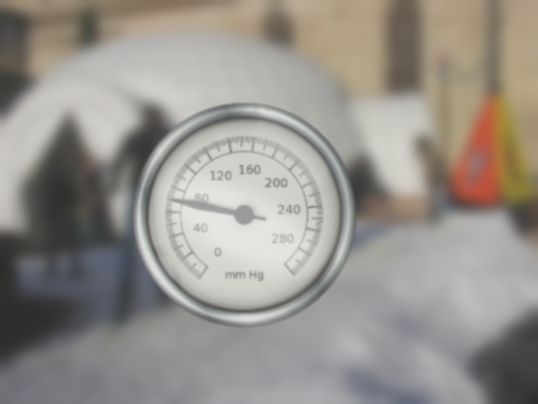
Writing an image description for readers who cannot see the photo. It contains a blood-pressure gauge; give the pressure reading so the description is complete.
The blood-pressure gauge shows 70 mmHg
